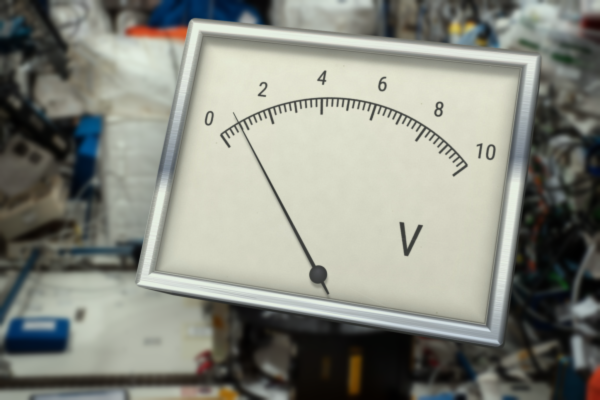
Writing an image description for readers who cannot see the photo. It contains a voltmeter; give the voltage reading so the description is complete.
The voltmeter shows 0.8 V
